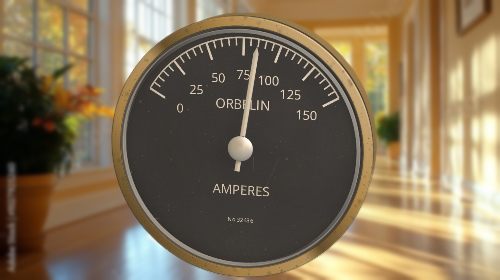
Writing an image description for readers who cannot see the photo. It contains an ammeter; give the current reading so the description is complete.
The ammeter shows 85 A
